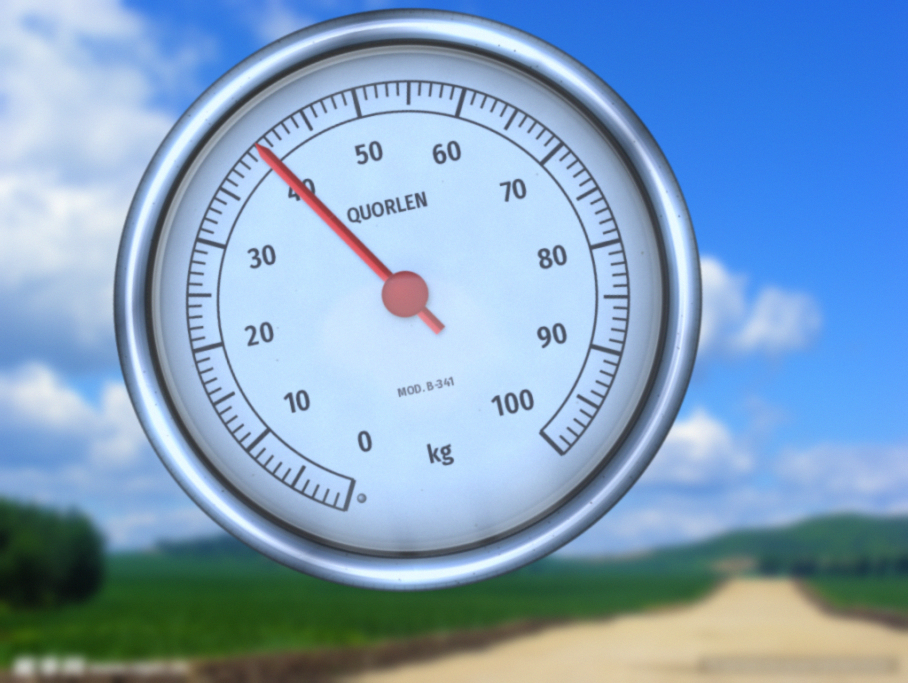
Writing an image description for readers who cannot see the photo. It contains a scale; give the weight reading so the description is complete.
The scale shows 40 kg
